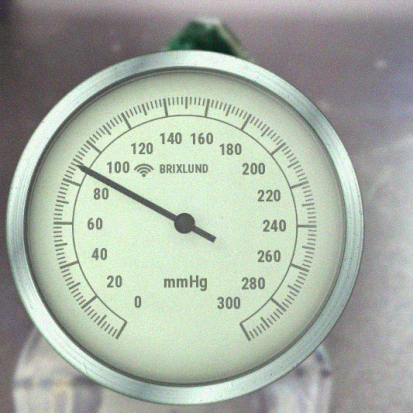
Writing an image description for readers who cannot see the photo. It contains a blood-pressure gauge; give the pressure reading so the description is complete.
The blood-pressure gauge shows 88 mmHg
